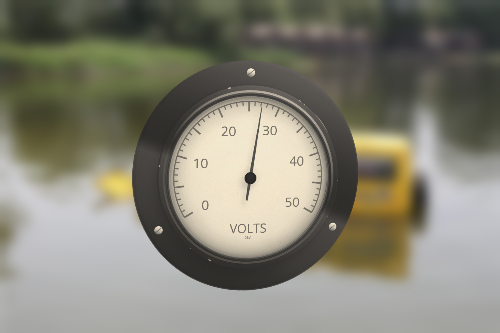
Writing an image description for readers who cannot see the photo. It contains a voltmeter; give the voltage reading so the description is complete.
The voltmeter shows 27 V
